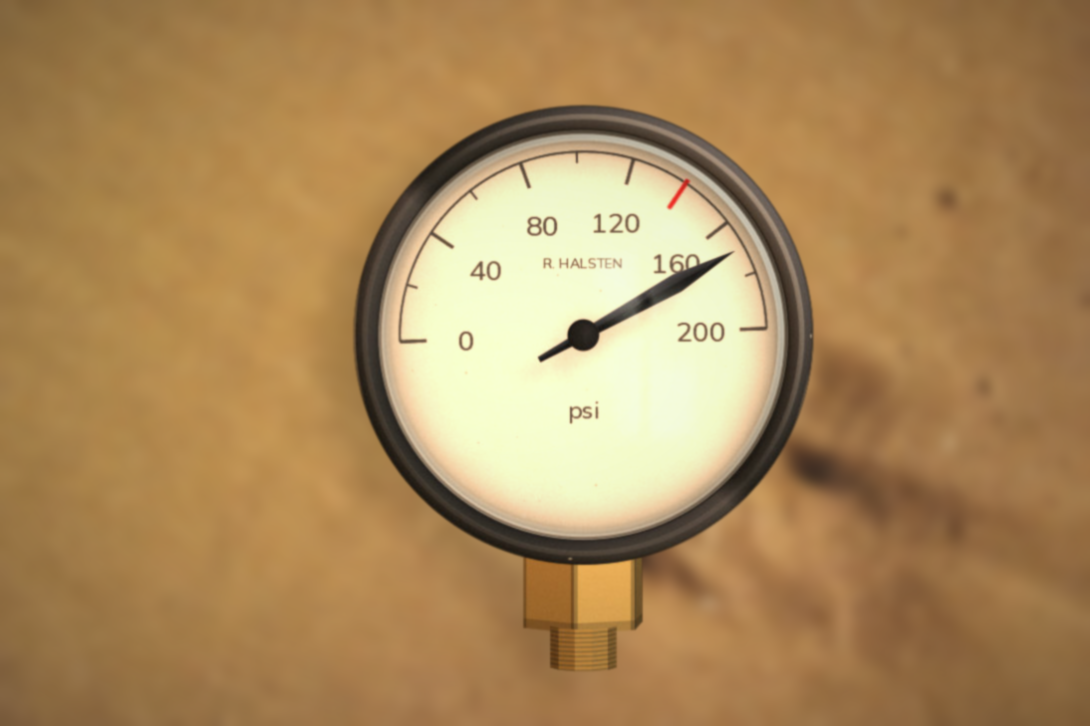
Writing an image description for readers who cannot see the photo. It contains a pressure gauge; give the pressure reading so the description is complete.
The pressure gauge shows 170 psi
